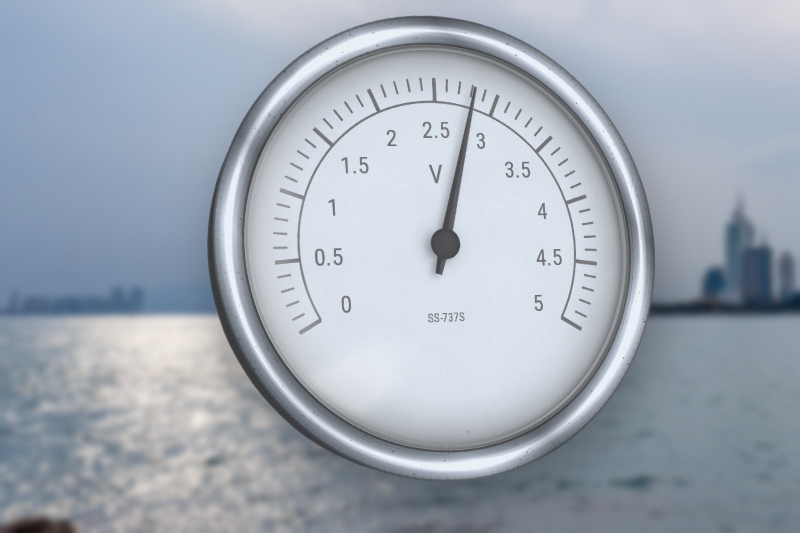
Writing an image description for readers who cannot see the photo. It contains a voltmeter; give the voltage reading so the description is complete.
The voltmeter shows 2.8 V
